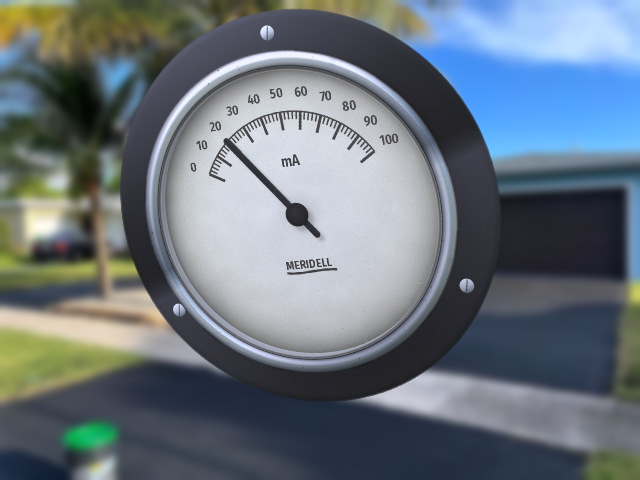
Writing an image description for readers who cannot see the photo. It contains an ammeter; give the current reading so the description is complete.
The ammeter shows 20 mA
